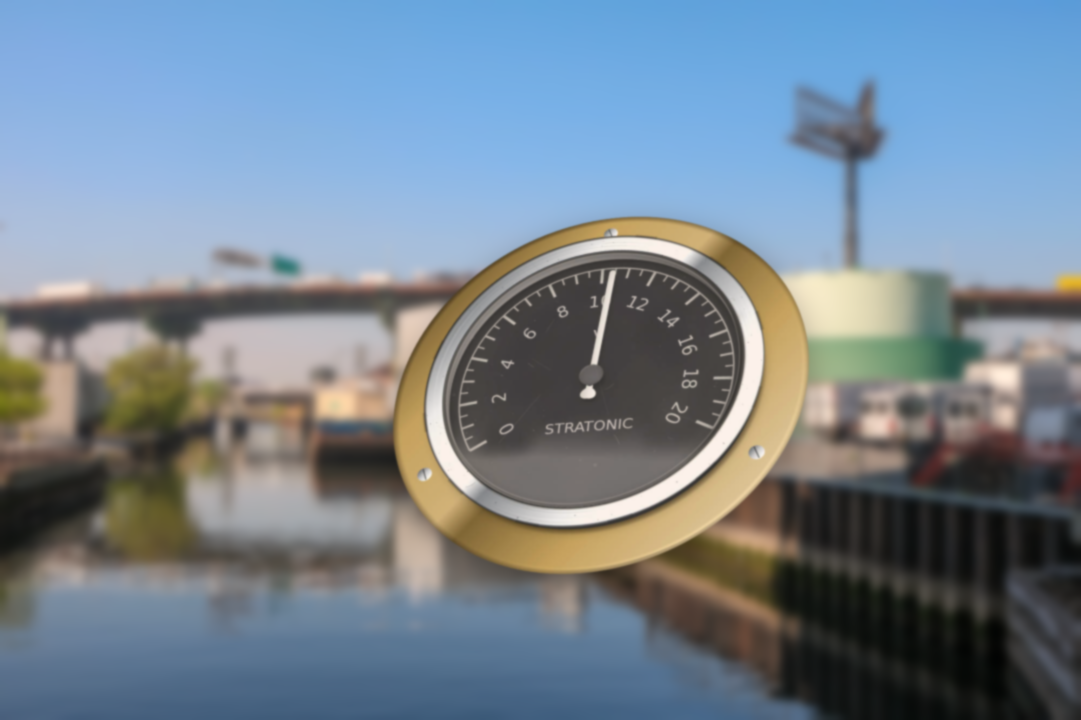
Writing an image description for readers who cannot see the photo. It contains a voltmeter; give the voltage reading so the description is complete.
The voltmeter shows 10.5 V
